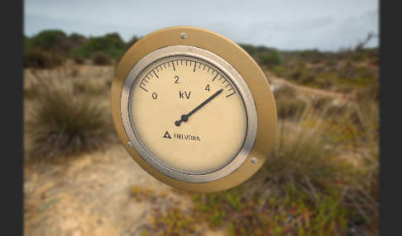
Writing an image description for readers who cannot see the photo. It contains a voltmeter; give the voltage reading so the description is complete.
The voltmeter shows 4.6 kV
